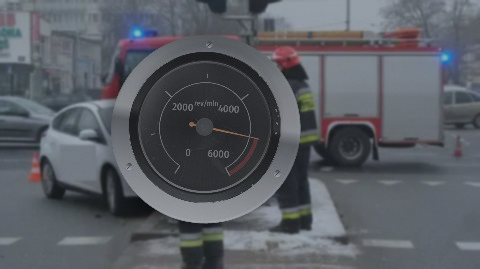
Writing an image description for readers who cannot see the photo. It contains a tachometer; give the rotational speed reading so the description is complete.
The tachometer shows 5000 rpm
